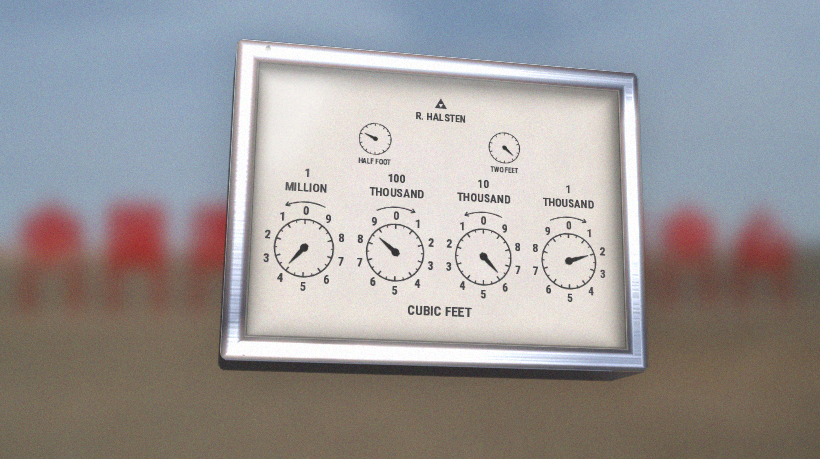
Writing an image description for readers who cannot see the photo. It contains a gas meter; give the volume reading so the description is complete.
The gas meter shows 386200 ft³
